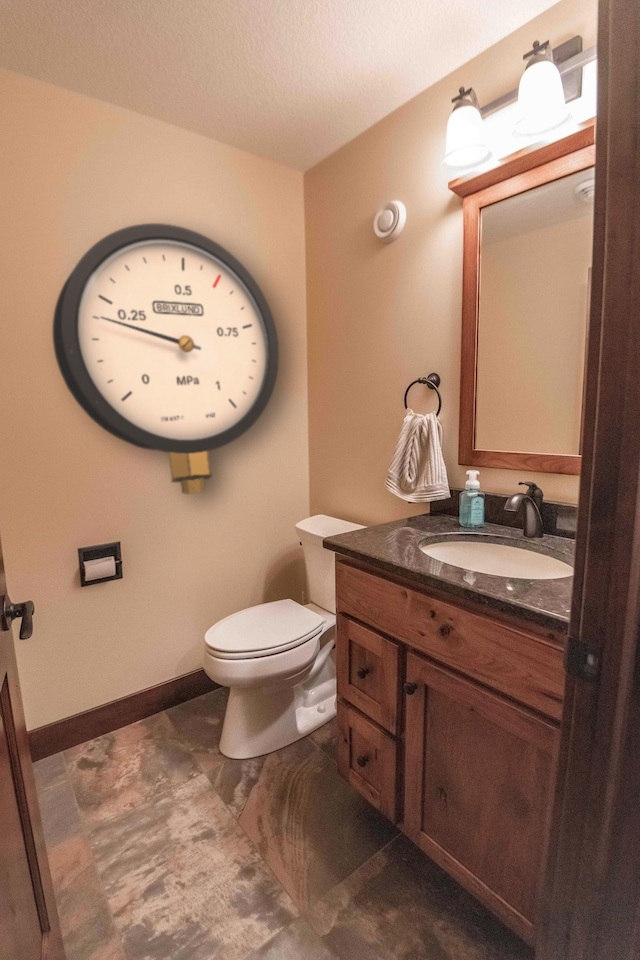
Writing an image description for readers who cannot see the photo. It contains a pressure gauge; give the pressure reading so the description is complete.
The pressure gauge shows 0.2 MPa
